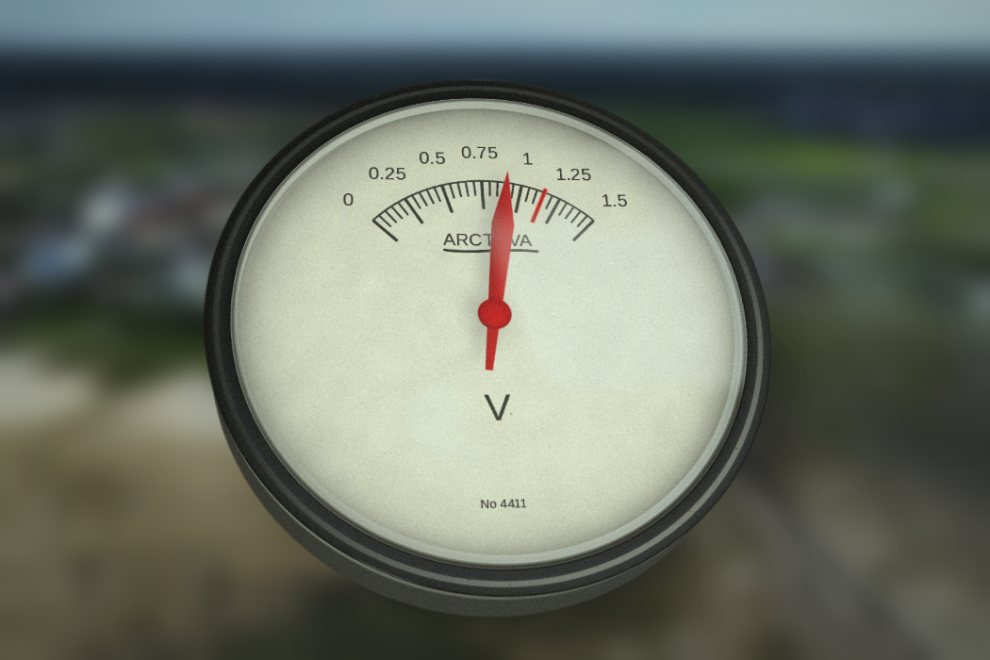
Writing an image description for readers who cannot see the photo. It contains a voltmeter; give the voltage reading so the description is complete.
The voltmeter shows 0.9 V
